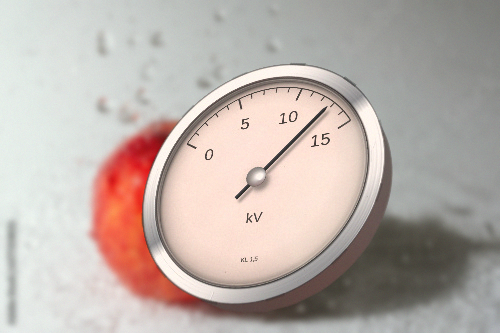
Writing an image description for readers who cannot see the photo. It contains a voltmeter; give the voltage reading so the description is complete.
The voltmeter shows 13 kV
